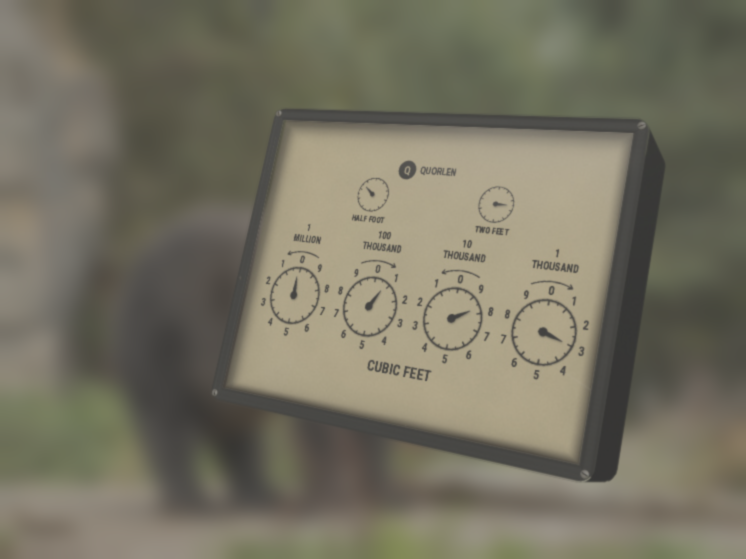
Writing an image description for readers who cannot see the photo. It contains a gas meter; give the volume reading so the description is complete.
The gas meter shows 8300 ft³
